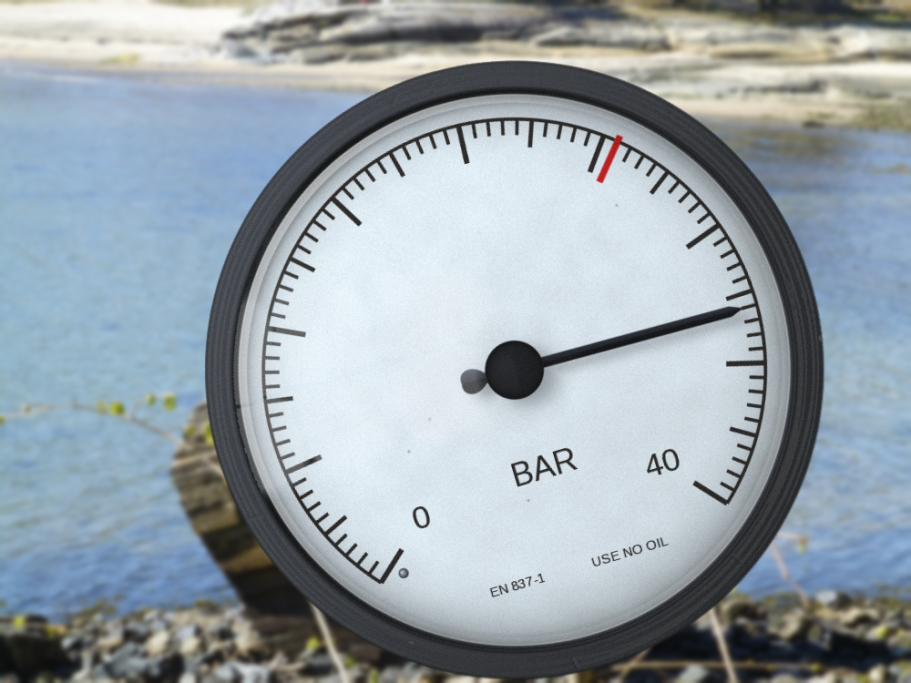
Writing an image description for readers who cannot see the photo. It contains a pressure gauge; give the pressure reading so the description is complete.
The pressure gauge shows 33 bar
